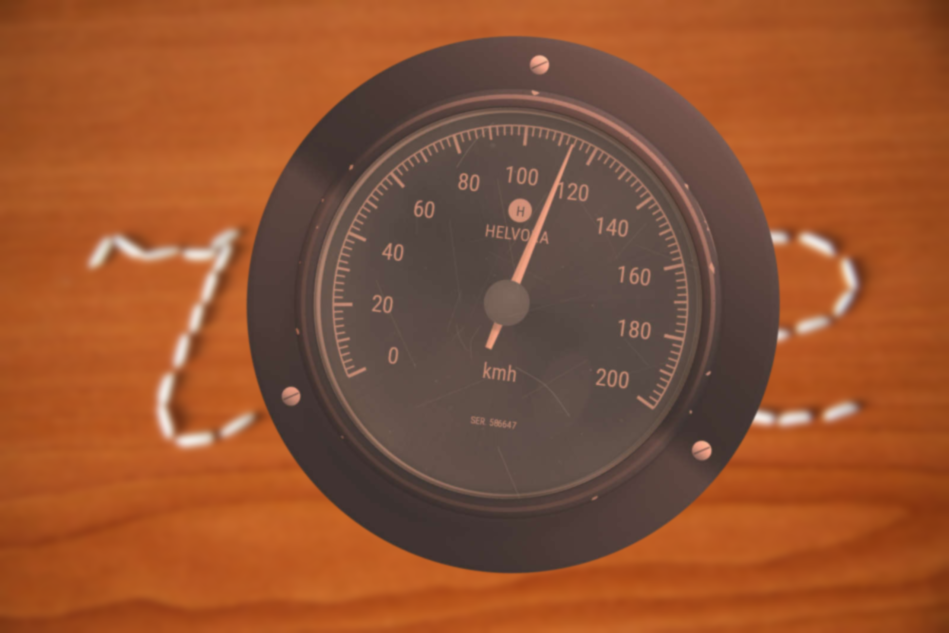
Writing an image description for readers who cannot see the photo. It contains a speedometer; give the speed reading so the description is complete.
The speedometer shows 114 km/h
